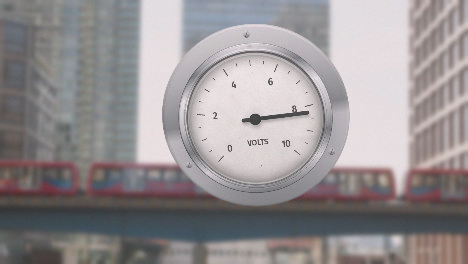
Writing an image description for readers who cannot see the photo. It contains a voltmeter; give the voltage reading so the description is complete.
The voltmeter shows 8.25 V
